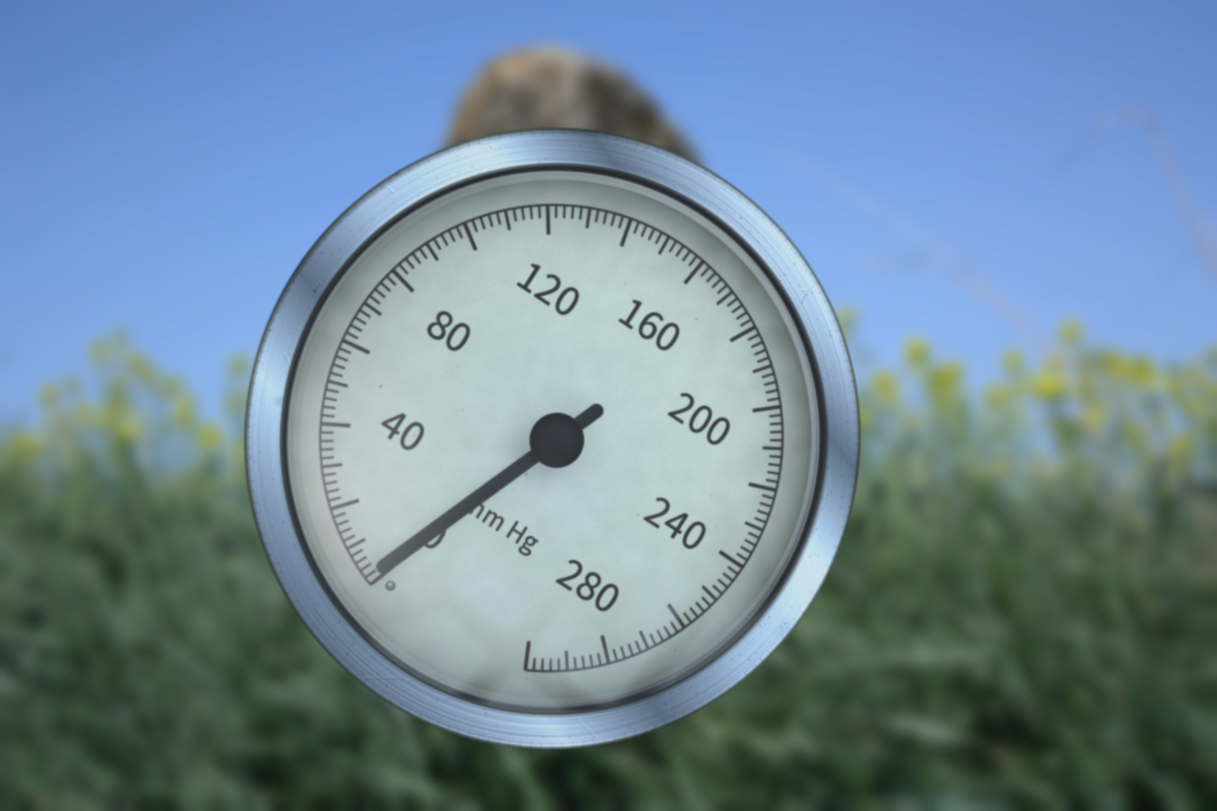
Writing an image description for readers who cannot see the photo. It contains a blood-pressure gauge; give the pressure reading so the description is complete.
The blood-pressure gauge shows 2 mmHg
